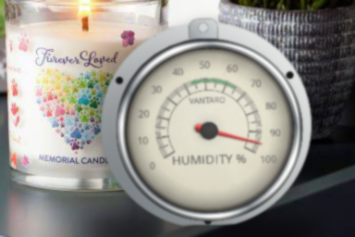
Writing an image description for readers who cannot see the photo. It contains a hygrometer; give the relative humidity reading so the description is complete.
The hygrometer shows 95 %
